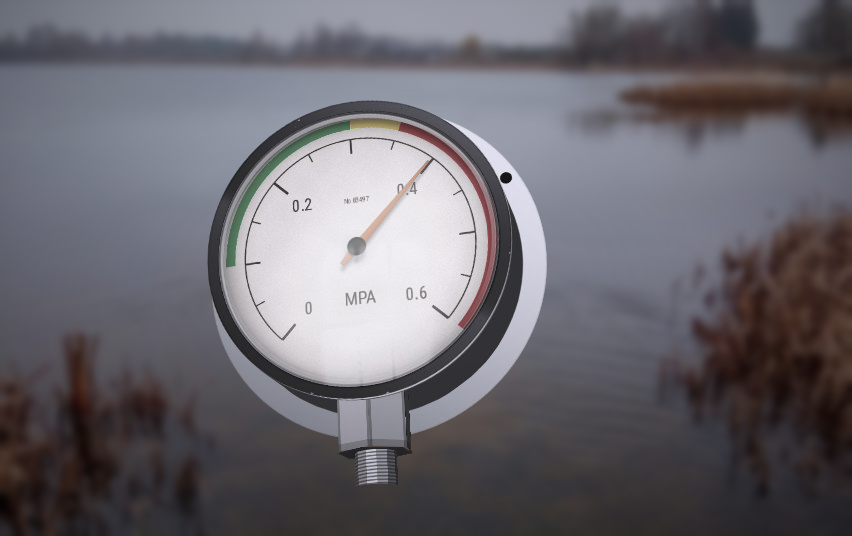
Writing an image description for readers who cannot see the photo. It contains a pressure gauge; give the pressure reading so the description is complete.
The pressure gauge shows 0.4 MPa
